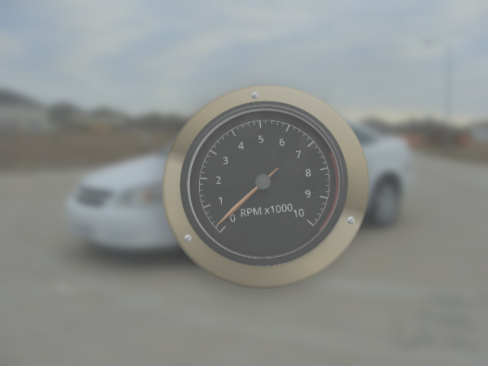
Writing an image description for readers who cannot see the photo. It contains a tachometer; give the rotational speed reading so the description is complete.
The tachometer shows 200 rpm
